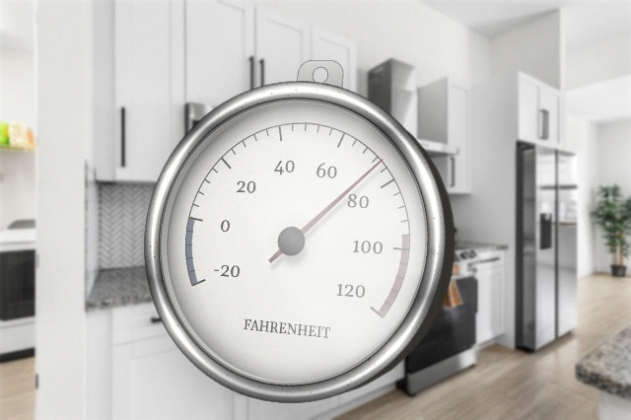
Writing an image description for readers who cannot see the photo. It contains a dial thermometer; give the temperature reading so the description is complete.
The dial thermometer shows 74 °F
